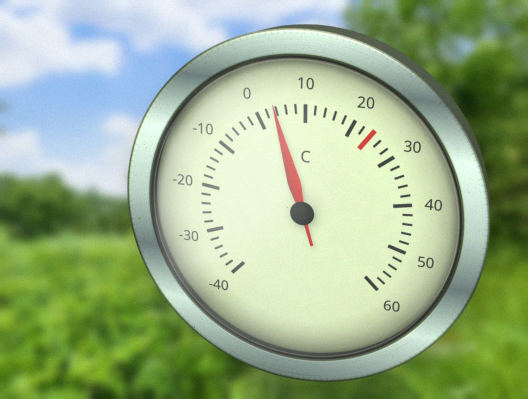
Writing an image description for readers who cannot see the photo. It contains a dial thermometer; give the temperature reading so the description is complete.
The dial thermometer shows 4 °C
